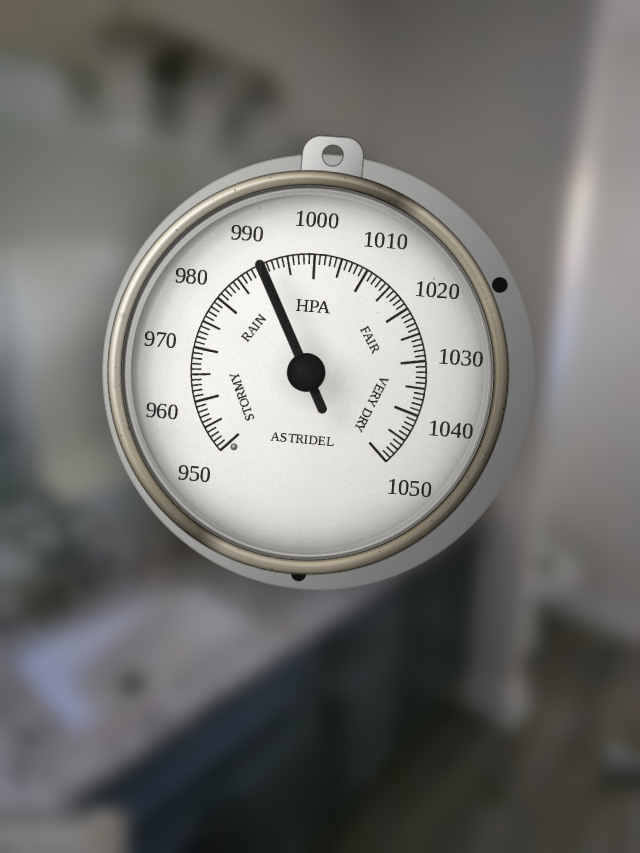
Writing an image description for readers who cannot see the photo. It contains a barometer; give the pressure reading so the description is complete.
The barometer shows 990 hPa
